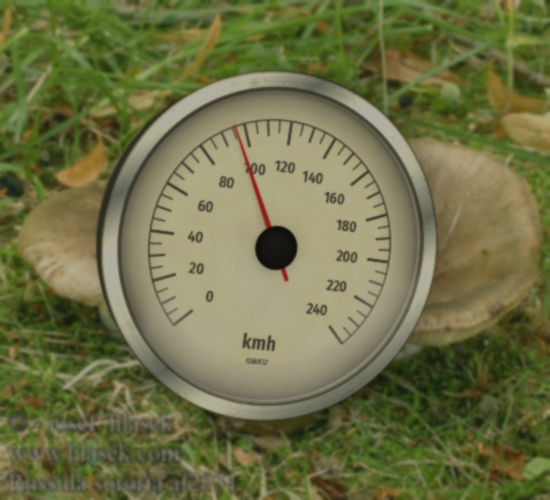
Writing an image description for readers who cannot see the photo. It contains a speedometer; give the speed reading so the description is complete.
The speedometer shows 95 km/h
